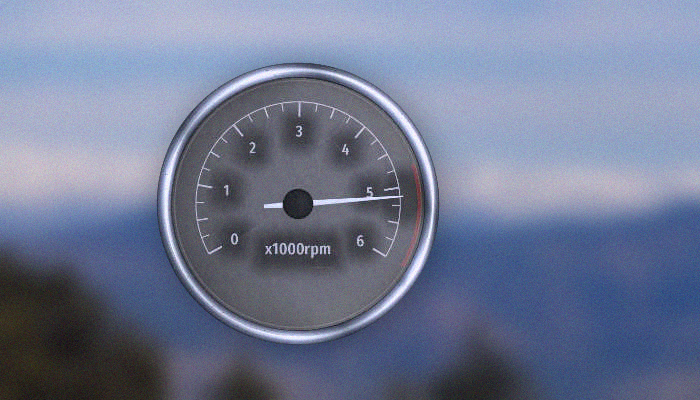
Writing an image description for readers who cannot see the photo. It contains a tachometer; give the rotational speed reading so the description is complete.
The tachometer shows 5125 rpm
